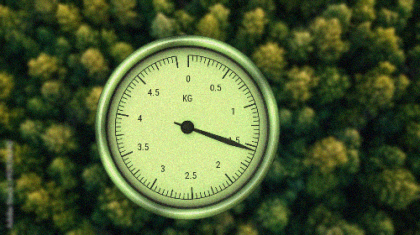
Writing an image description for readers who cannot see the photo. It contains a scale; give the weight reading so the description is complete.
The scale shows 1.55 kg
